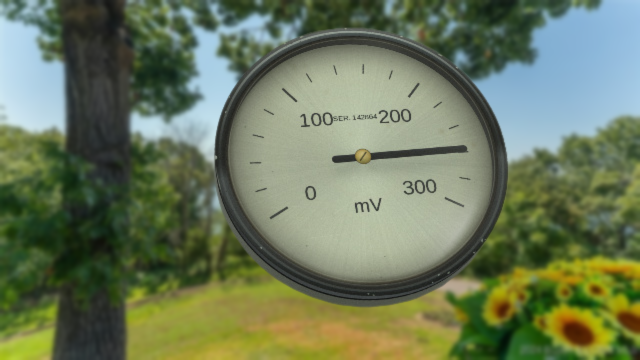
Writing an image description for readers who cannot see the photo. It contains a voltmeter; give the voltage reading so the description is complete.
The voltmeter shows 260 mV
